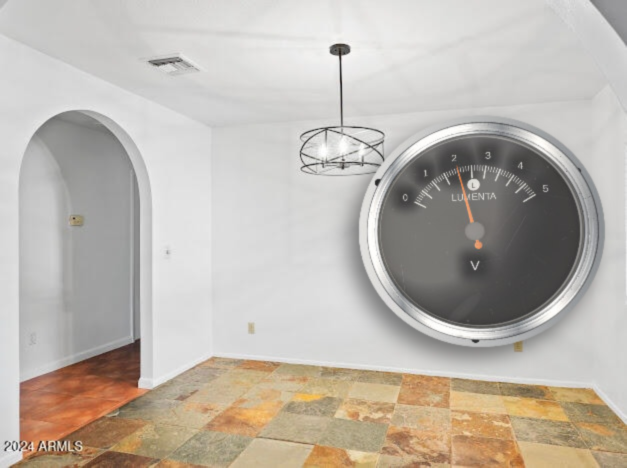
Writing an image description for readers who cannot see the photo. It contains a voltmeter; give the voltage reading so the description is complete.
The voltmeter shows 2 V
